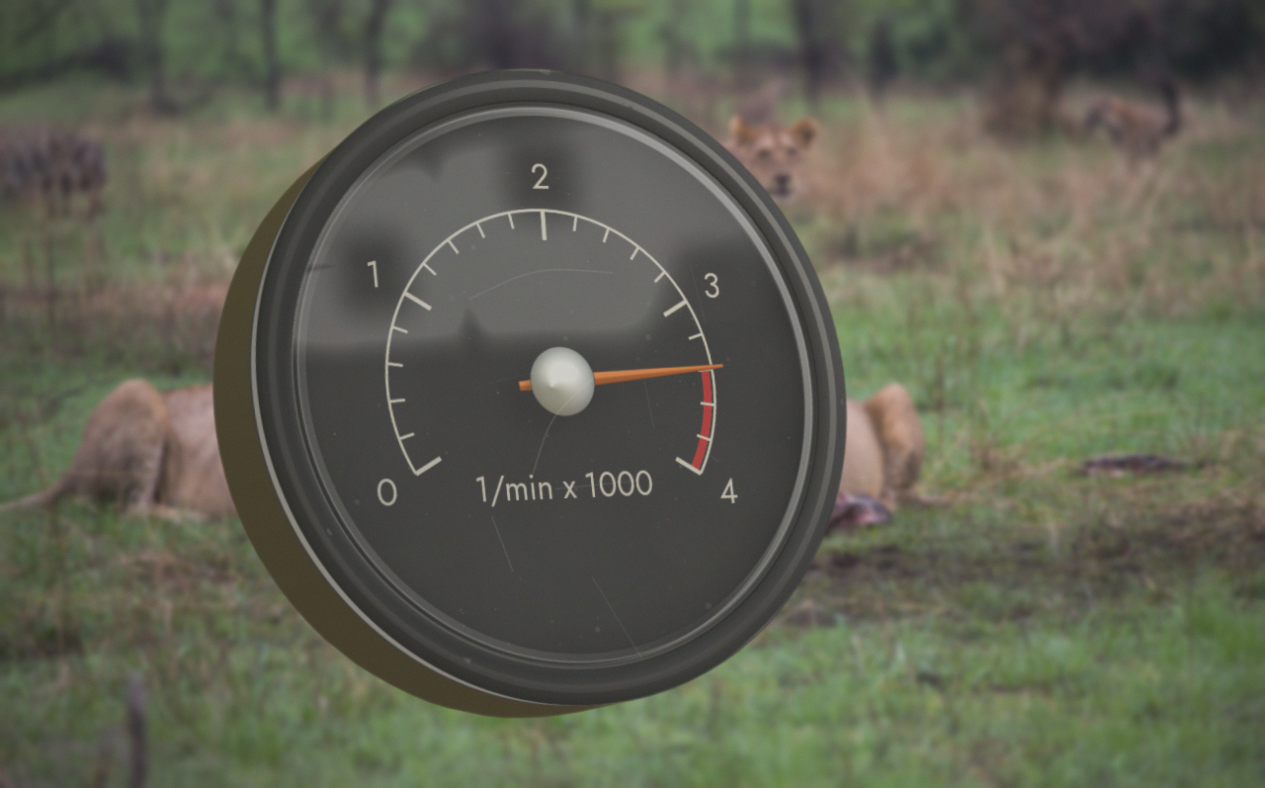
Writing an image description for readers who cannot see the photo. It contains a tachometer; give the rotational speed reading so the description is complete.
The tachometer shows 3400 rpm
